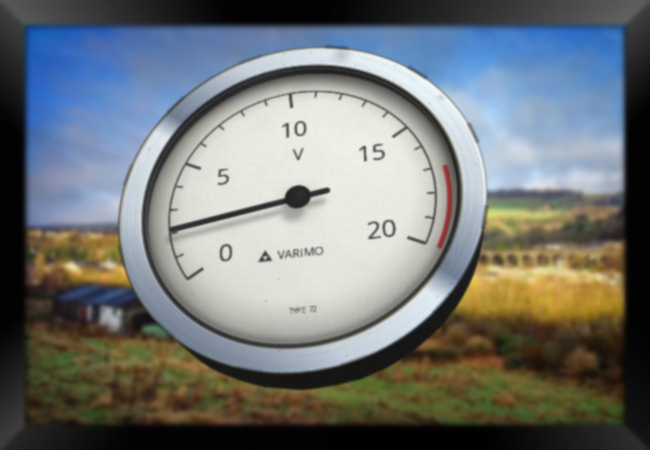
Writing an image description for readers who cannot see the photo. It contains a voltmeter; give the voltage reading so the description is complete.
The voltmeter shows 2 V
